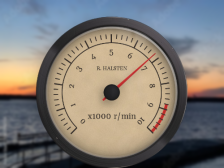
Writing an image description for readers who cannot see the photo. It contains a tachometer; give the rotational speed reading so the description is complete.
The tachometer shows 6800 rpm
